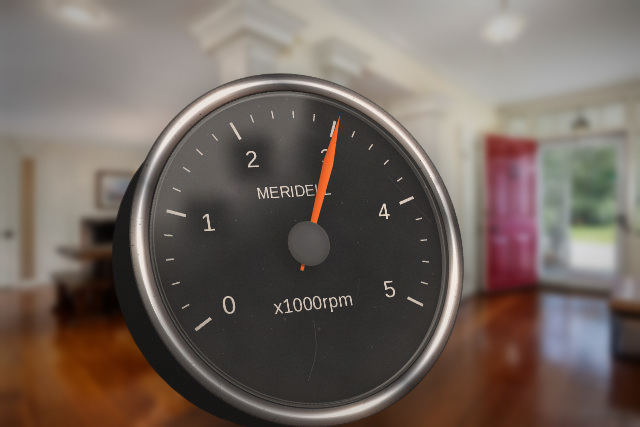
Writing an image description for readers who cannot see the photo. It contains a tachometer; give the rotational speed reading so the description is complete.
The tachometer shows 3000 rpm
